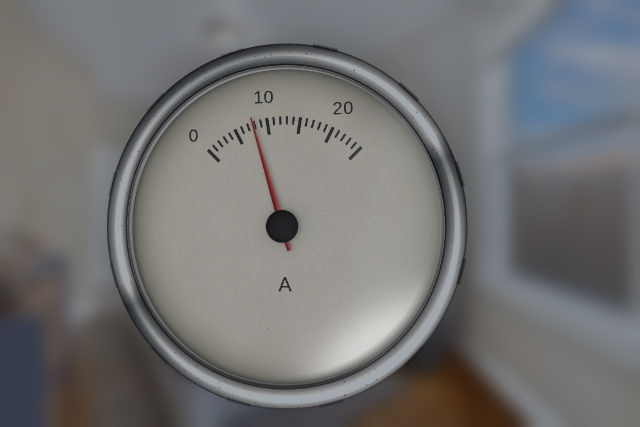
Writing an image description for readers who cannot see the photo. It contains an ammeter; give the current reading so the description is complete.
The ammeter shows 8 A
